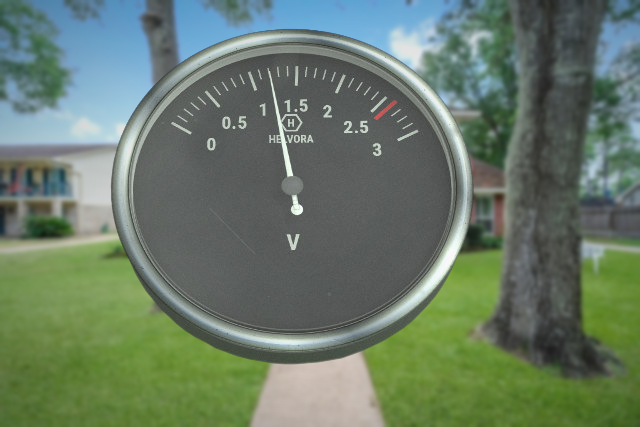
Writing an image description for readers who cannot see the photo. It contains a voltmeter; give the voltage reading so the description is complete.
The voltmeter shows 1.2 V
